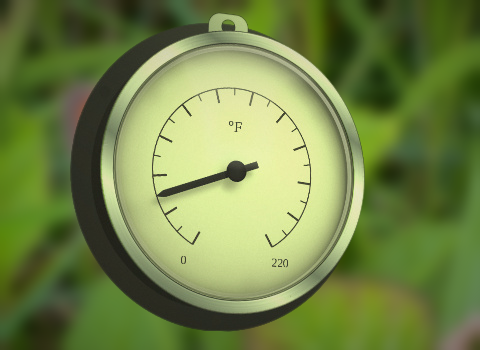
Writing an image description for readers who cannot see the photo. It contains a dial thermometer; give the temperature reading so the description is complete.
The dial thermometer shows 30 °F
